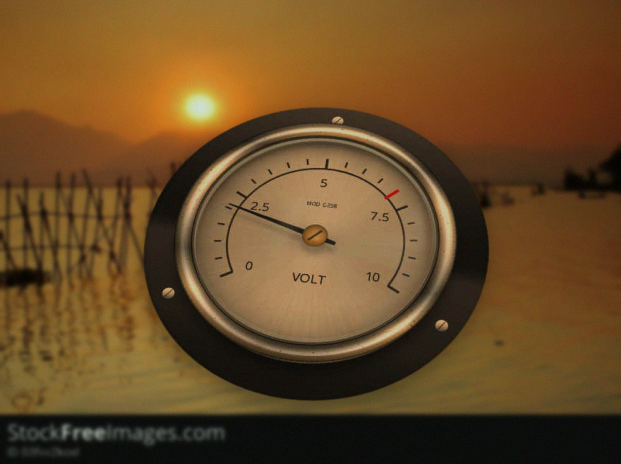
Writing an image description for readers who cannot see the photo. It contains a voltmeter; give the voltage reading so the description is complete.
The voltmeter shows 2 V
